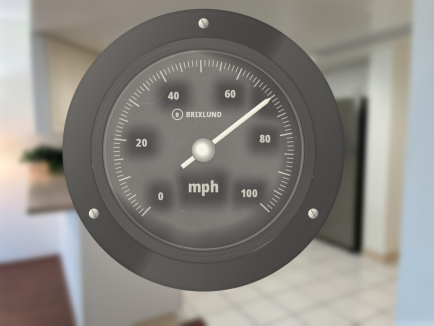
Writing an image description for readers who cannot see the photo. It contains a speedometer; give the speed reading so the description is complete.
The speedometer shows 70 mph
